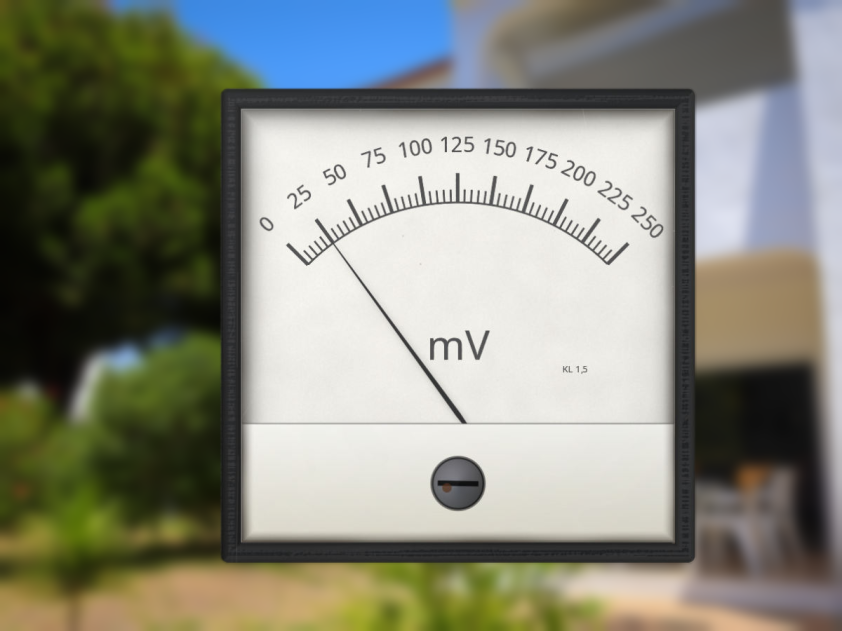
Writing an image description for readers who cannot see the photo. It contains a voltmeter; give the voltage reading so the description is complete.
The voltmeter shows 25 mV
